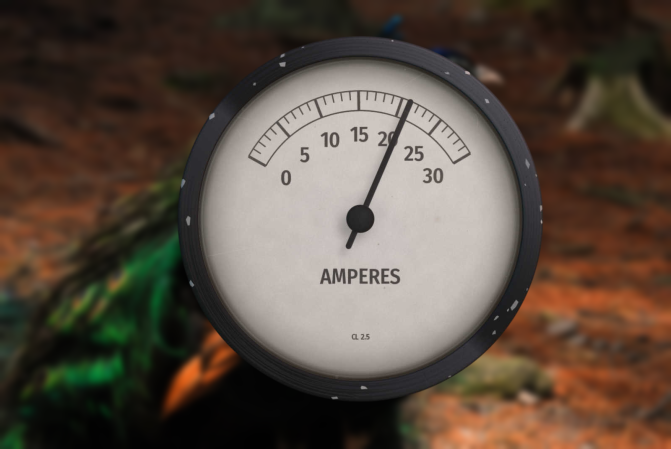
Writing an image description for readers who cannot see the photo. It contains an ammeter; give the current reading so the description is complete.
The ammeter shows 21 A
